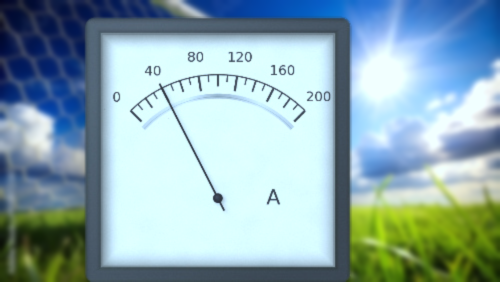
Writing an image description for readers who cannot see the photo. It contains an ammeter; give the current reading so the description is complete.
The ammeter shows 40 A
